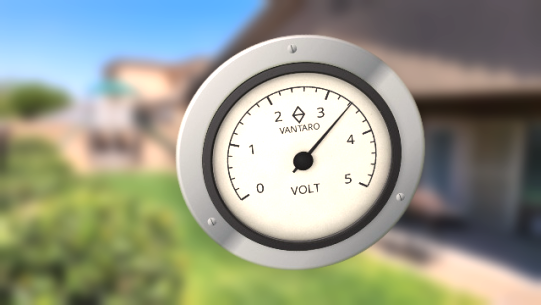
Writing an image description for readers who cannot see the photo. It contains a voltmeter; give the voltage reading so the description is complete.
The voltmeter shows 3.4 V
